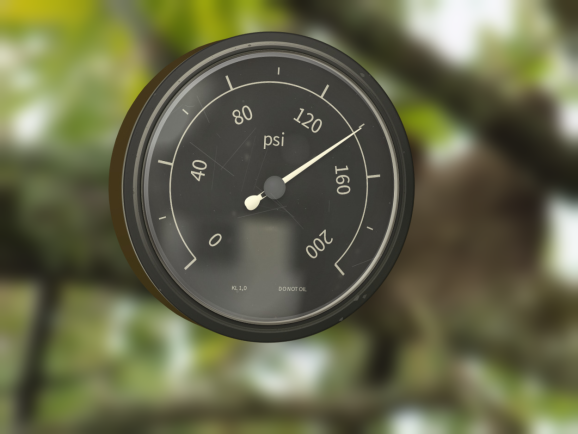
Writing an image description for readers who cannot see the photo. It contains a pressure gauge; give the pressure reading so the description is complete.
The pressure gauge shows 140 psi
